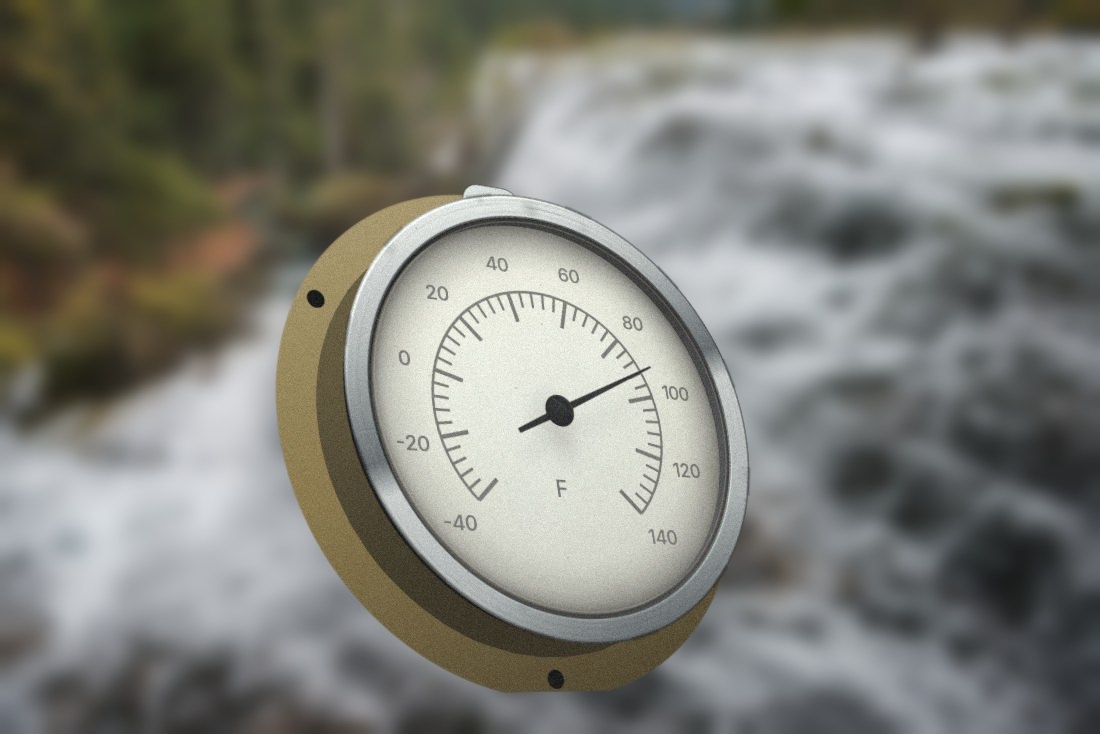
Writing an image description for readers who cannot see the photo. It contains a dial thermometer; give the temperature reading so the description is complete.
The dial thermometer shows 92 °F
